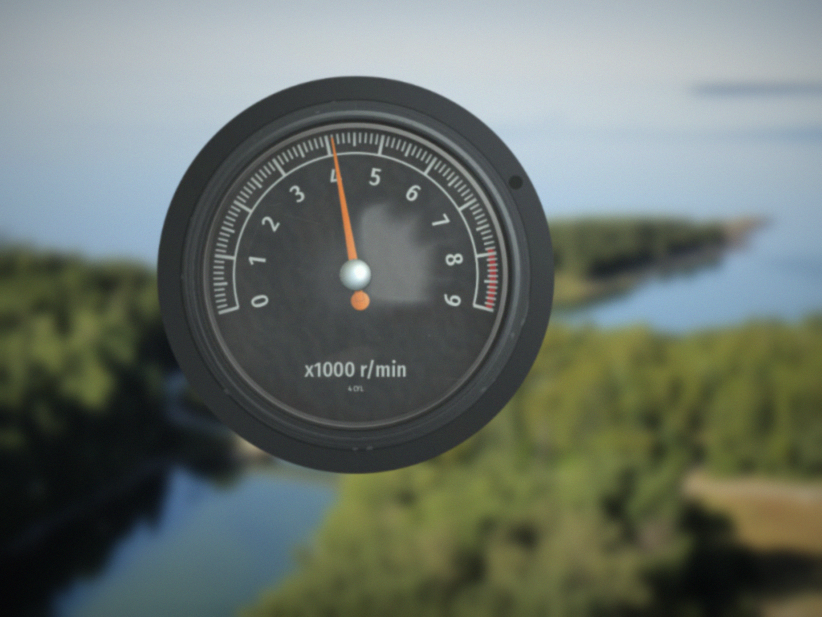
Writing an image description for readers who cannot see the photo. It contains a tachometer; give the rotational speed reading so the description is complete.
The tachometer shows 4100 rpm
